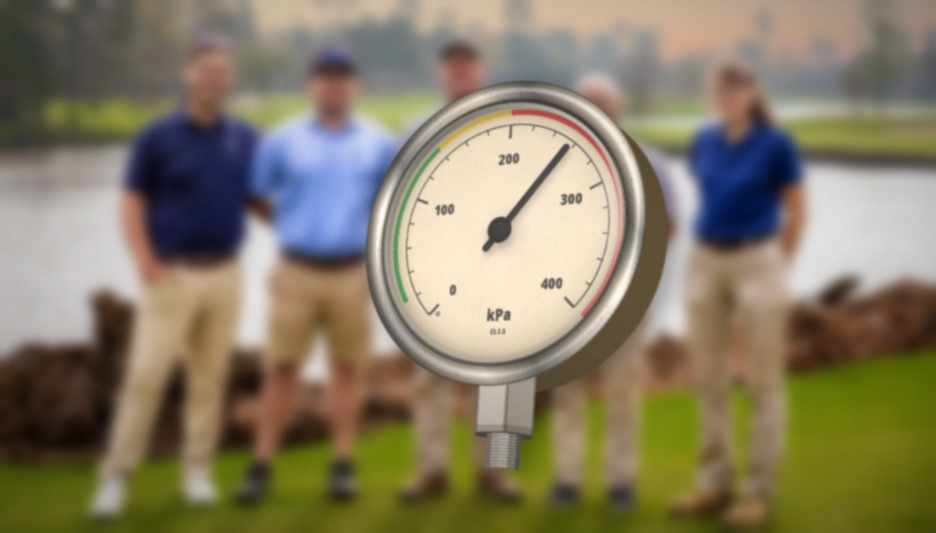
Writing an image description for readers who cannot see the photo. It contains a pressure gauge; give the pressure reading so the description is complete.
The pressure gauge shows 260 kPa
